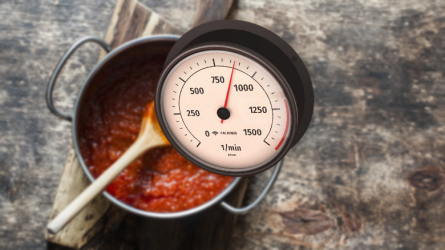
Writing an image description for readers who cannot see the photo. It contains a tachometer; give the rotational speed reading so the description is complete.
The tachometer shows 875 rpm
